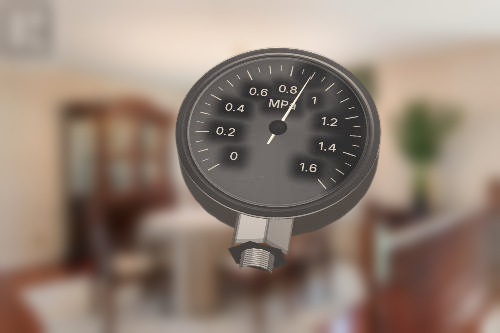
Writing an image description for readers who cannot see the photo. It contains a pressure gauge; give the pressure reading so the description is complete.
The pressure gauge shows 0.9 MPa
